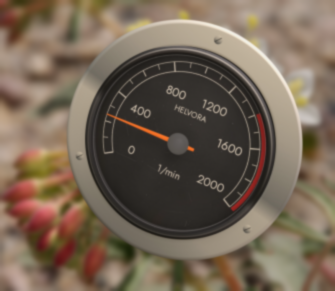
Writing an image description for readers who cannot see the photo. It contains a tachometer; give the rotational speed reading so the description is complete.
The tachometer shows 250 rpm
